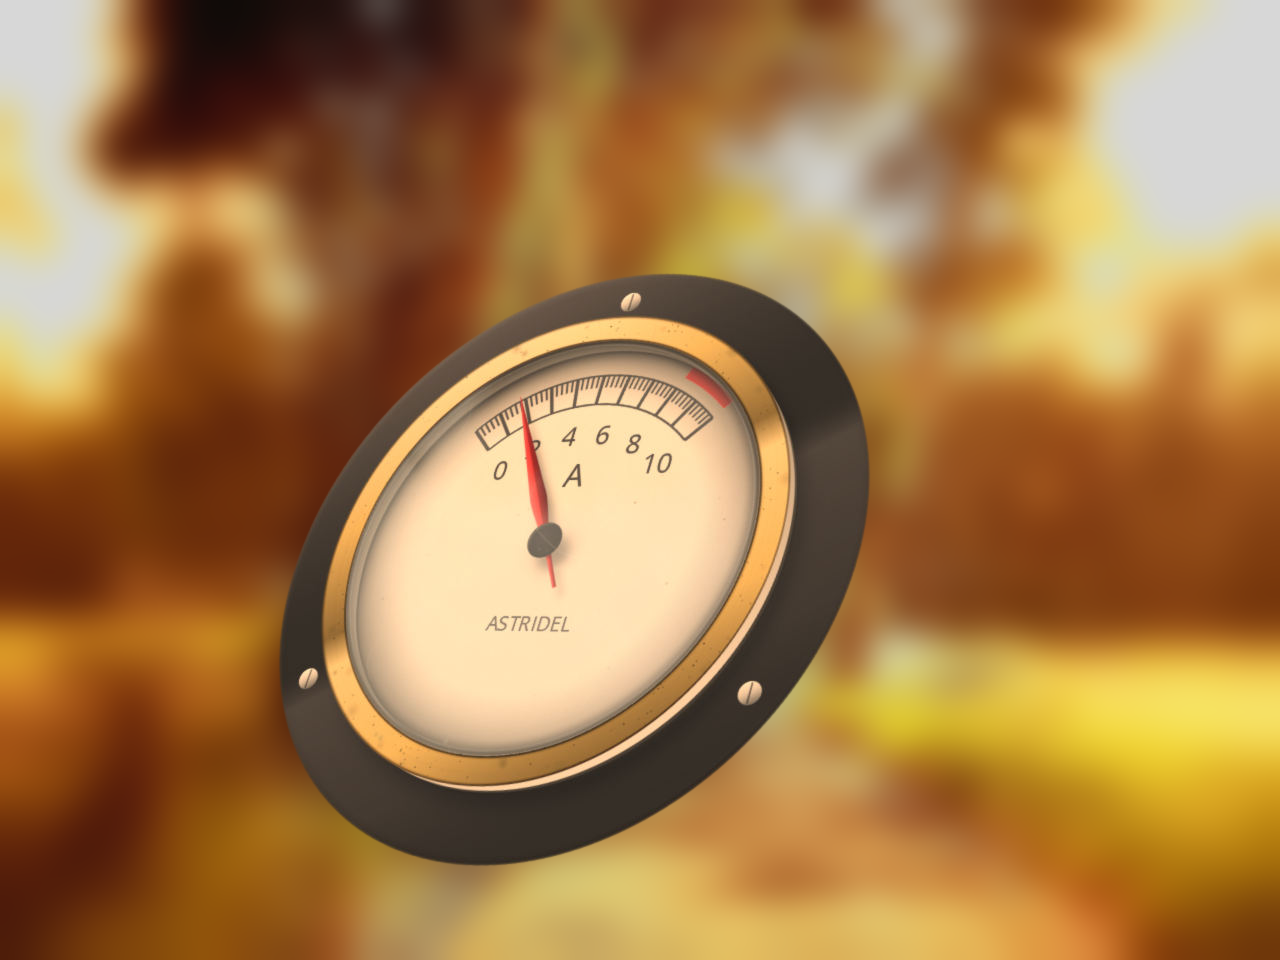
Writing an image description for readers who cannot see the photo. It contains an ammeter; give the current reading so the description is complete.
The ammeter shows 2 A
